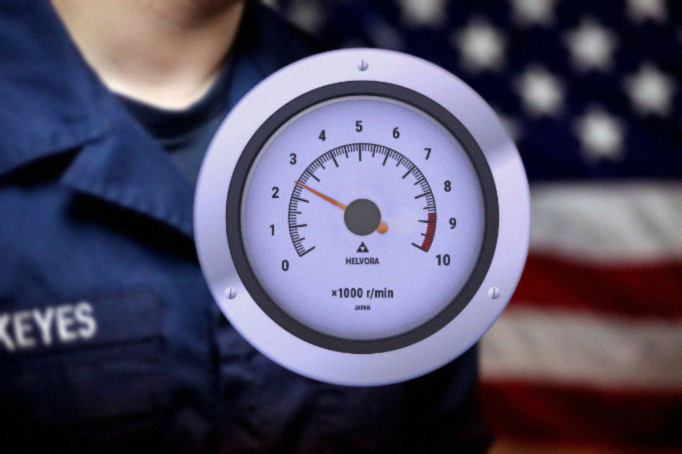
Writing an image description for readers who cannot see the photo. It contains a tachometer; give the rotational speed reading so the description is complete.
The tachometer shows 2500 rpm
